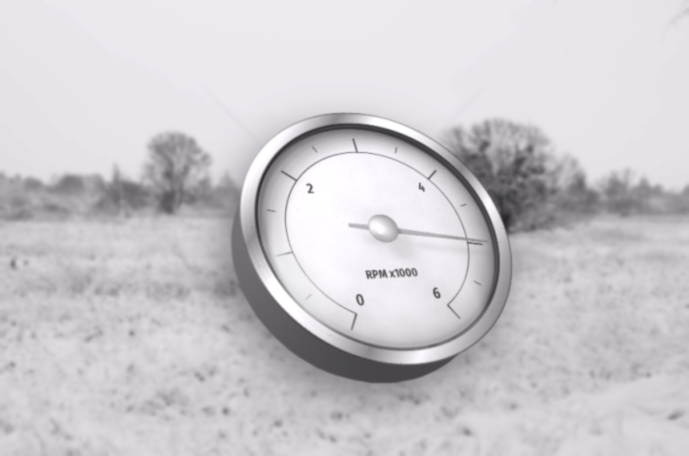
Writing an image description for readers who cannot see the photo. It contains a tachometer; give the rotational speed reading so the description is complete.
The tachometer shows 5000 rpm
